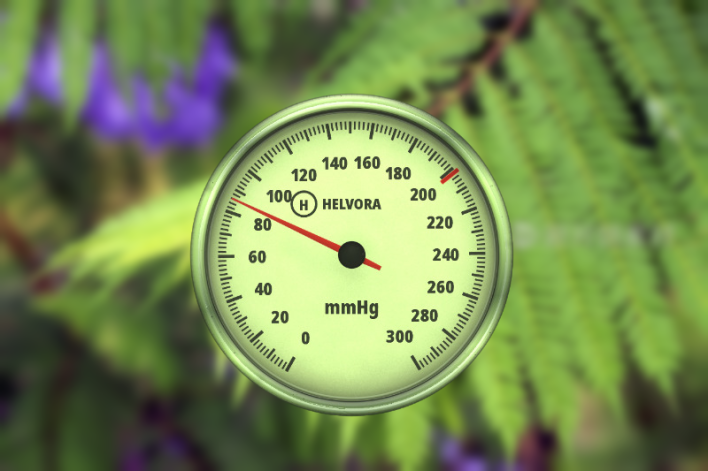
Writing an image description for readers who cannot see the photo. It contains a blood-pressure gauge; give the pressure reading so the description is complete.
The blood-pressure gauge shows 86 mmHg
